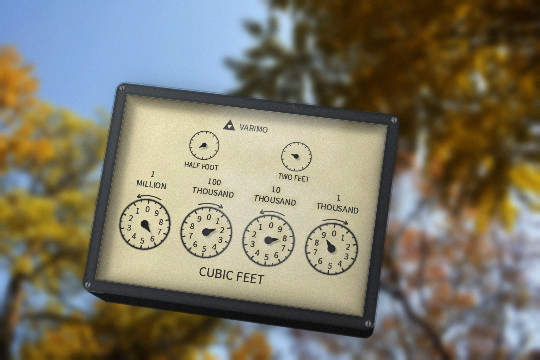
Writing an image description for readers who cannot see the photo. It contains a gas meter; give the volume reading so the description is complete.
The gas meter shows 617900 ft³
